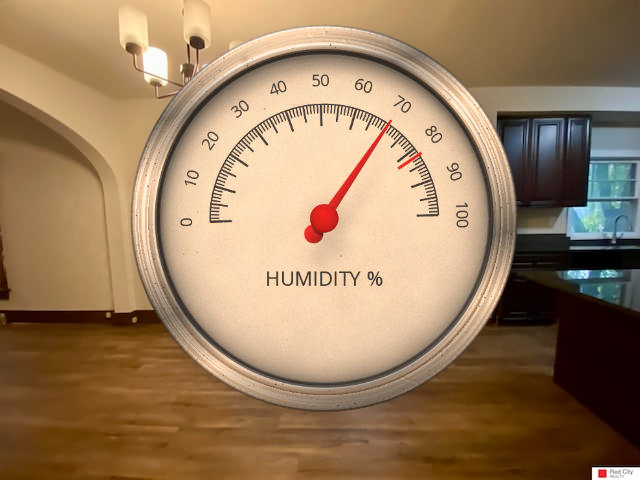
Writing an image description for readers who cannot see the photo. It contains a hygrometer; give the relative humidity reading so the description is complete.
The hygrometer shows 70 %
